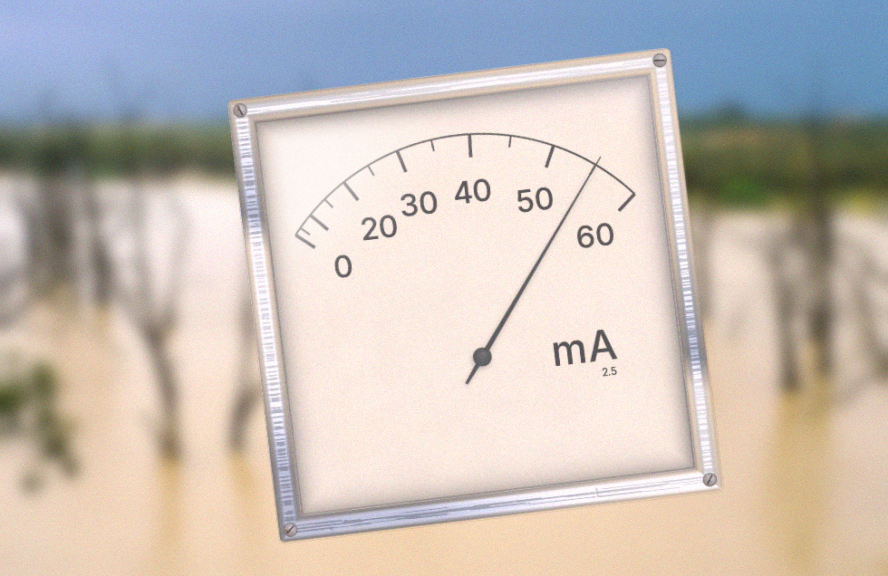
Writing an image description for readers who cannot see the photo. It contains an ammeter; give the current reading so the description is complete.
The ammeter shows 55 mA
